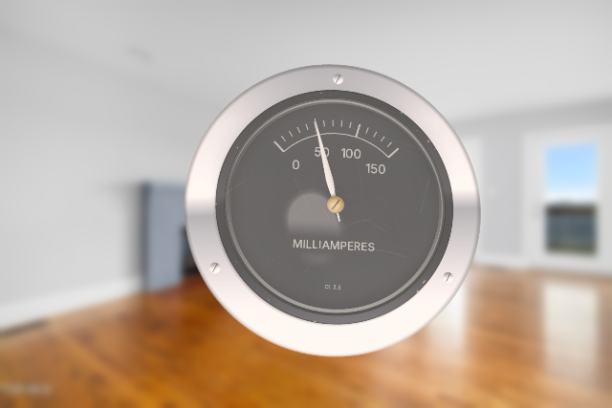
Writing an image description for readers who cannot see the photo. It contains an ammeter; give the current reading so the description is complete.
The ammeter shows 50 mA
